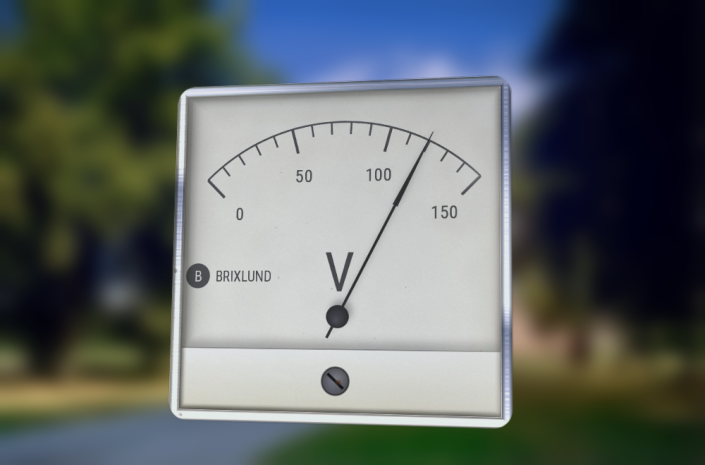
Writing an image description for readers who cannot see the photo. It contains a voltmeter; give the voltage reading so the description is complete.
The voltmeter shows 120 V
